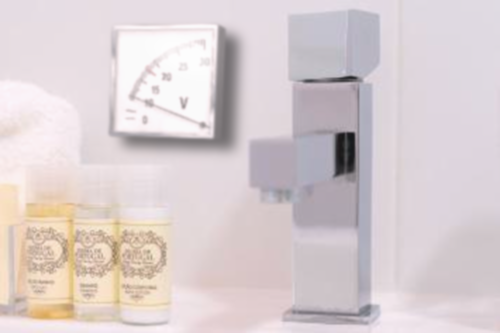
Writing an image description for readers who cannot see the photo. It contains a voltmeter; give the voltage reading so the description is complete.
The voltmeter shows 10 V
